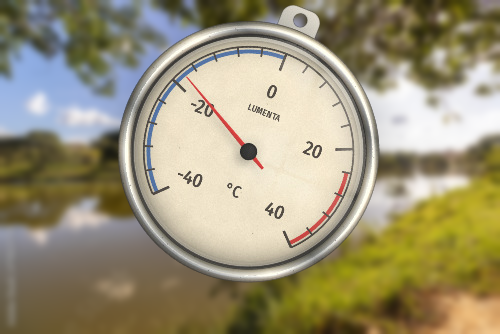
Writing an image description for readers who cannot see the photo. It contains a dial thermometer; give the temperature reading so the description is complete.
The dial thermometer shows -18 °C
